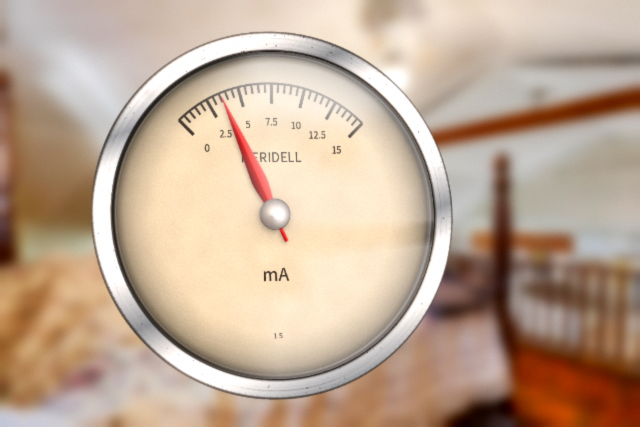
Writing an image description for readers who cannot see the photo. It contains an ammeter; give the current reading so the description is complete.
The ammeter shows 3.5 mA
